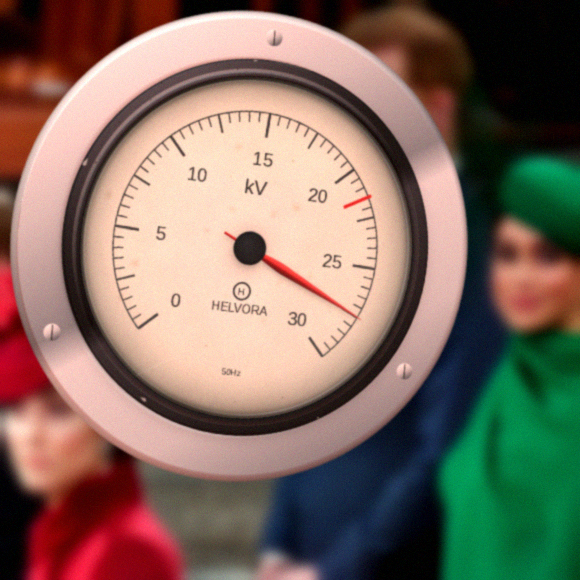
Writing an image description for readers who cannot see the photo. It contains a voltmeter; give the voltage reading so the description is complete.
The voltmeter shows 27.5 kV
